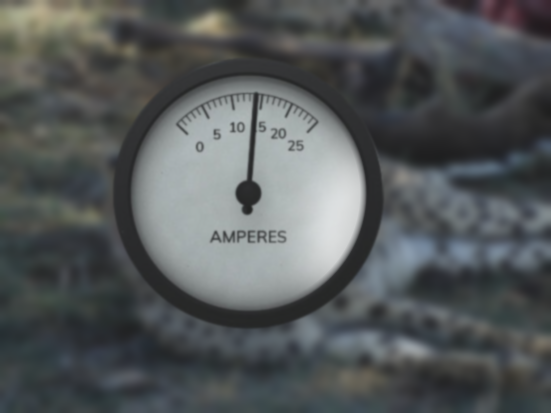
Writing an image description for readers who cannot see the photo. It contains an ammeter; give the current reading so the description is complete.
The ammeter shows 14 A
